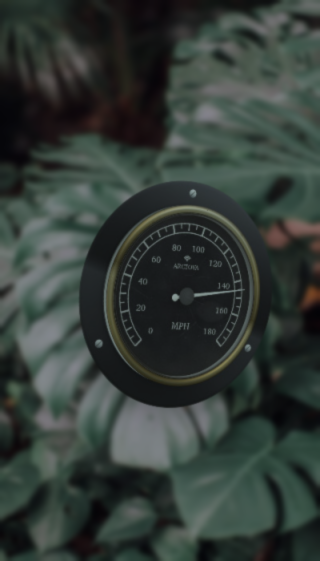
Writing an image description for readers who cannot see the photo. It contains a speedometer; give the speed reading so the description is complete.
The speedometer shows 145 mph
